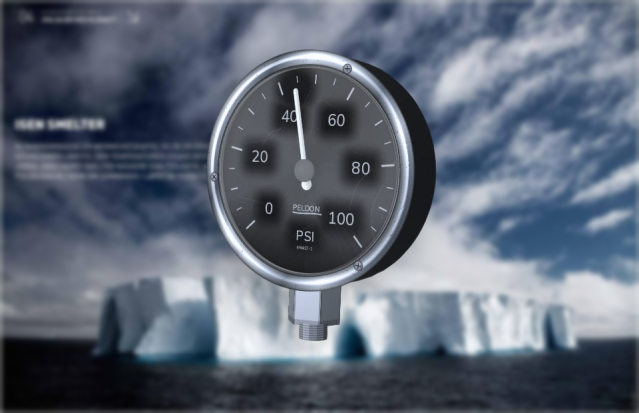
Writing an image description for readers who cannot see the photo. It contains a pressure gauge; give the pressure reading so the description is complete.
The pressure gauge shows 45 psi
